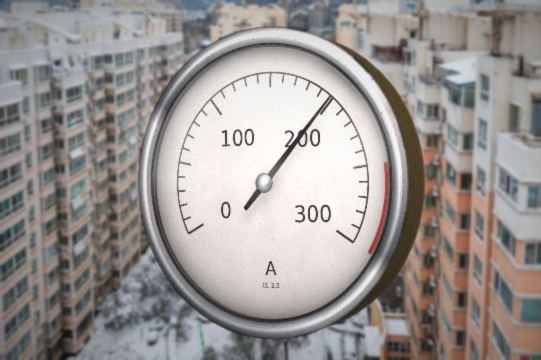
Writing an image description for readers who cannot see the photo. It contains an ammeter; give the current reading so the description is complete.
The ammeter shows 200 A
